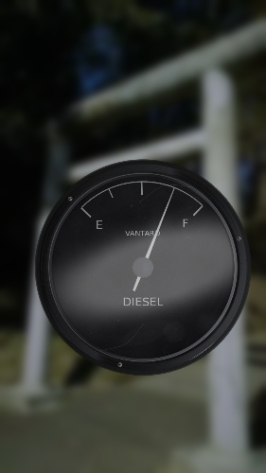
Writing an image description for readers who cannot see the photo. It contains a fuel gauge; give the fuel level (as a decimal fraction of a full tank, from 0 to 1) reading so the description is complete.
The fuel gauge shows 0.75
